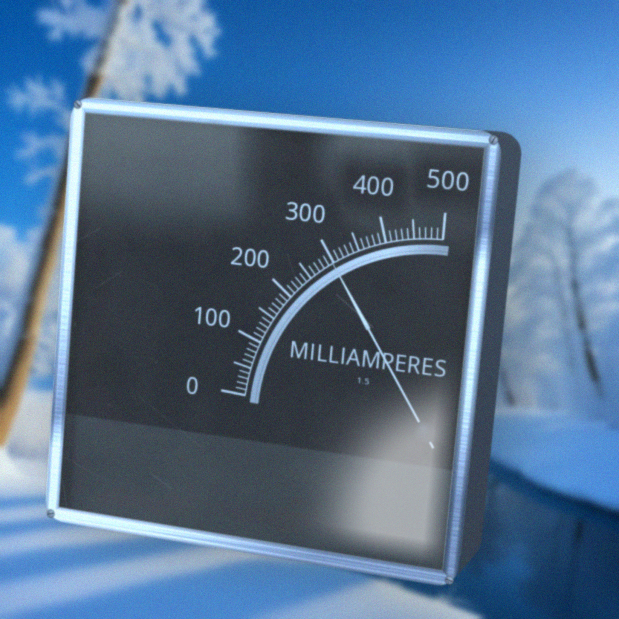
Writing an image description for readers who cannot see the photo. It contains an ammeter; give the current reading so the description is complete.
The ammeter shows 300 mA
